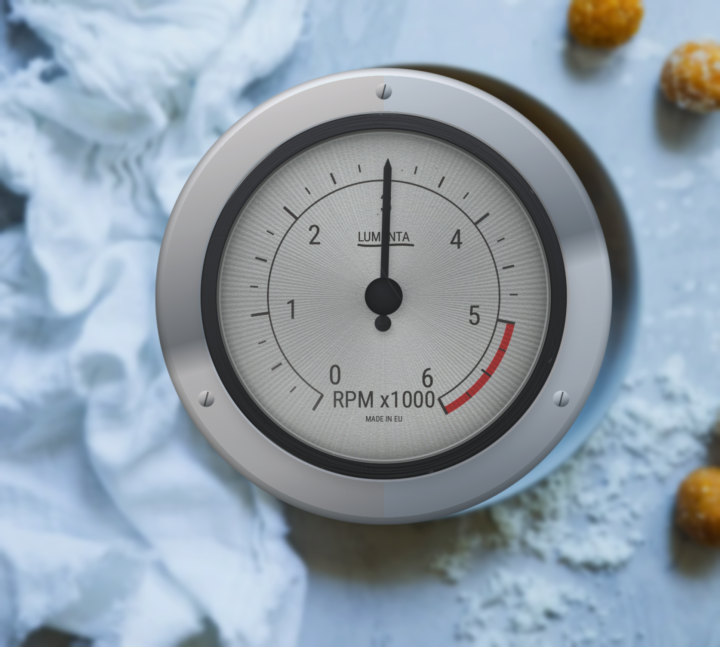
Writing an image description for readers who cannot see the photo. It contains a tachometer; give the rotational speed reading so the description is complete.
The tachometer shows 3000 rpm
